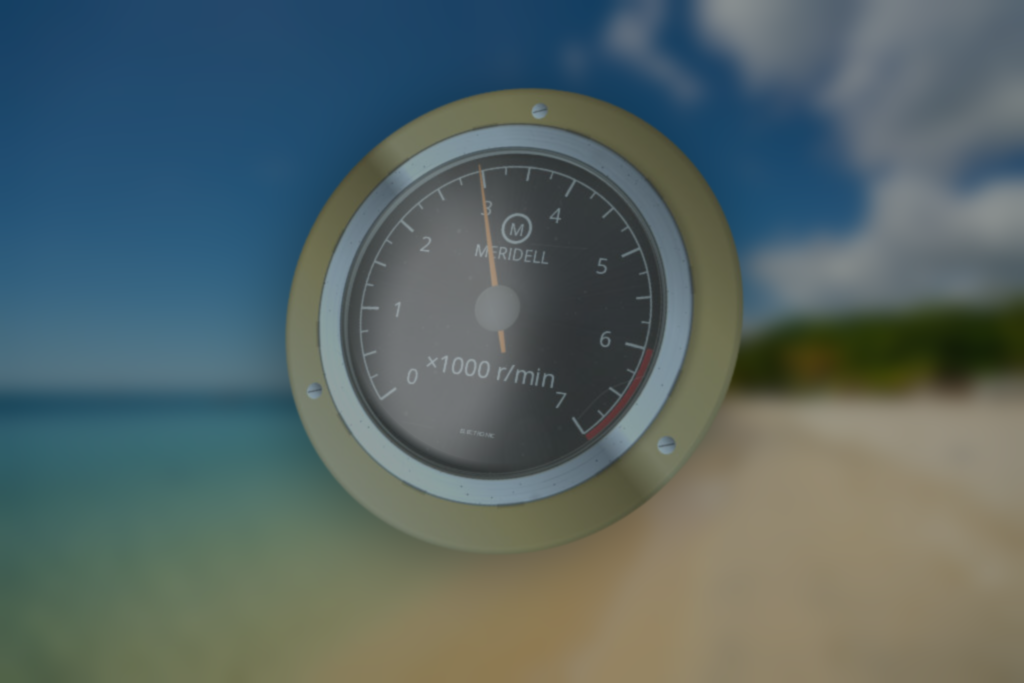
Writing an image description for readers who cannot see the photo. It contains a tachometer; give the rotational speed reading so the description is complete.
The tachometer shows 3000 rpm
